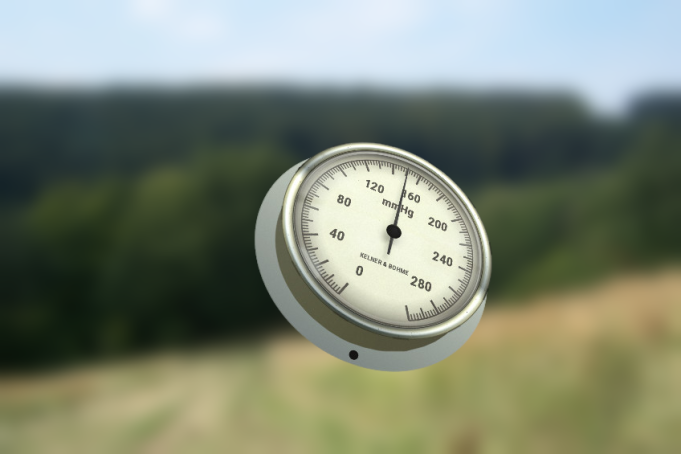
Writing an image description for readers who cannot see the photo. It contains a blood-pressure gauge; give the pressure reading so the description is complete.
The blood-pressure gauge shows 150 mmHg
